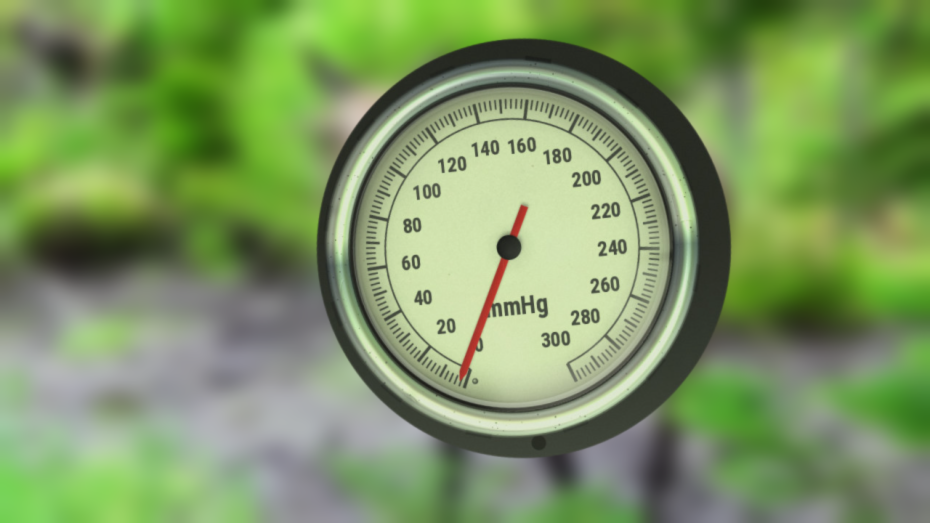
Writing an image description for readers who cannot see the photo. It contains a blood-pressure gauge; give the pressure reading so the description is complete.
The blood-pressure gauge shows 2 mmHg
